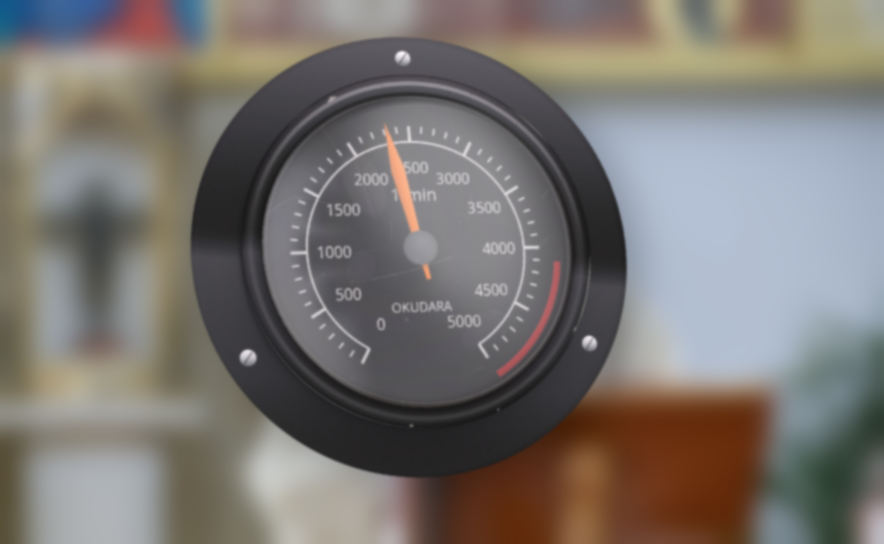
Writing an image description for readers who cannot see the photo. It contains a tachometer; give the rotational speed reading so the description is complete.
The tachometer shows 2300 rpm
